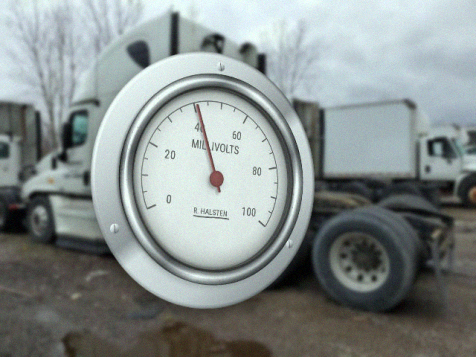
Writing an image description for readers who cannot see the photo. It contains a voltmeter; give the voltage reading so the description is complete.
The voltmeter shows 40 mV
